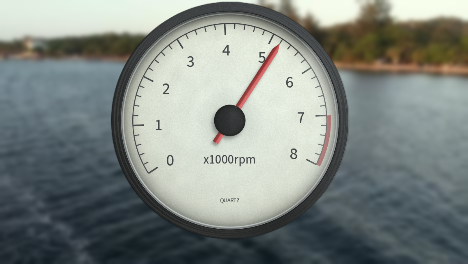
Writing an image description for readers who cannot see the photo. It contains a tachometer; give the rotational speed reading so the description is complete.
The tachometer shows 5200 rpm
